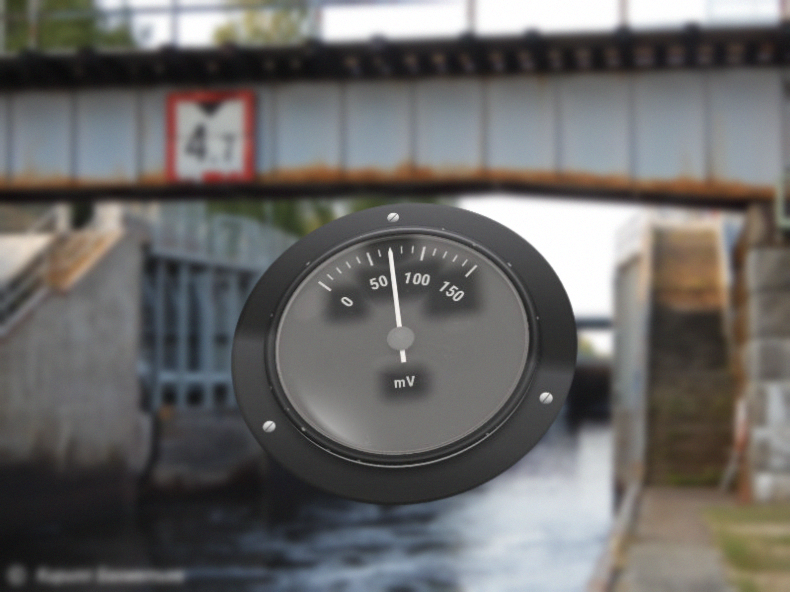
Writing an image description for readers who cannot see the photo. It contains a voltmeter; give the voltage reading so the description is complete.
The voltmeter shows 70 mV
